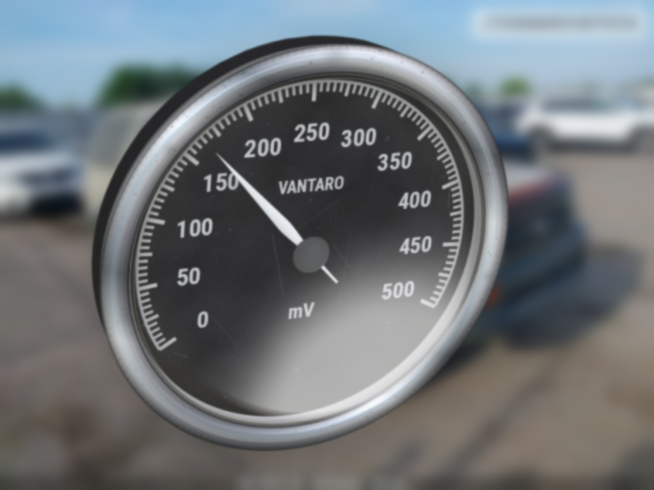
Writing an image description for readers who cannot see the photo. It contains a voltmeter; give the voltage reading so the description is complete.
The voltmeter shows 165 mV
